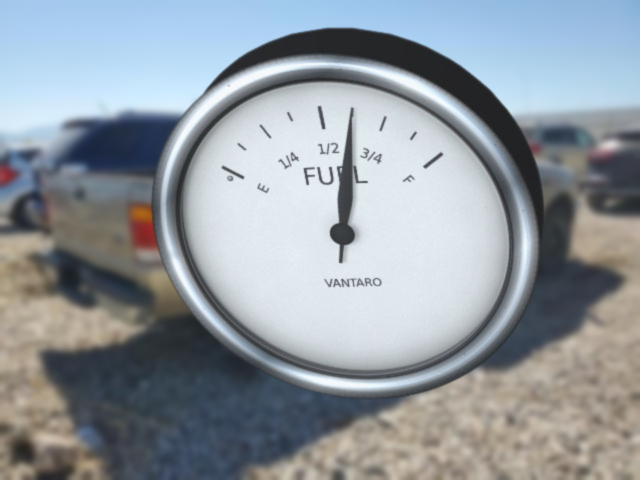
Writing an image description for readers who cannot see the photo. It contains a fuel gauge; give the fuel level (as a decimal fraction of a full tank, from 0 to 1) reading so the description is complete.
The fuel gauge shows 0.625
